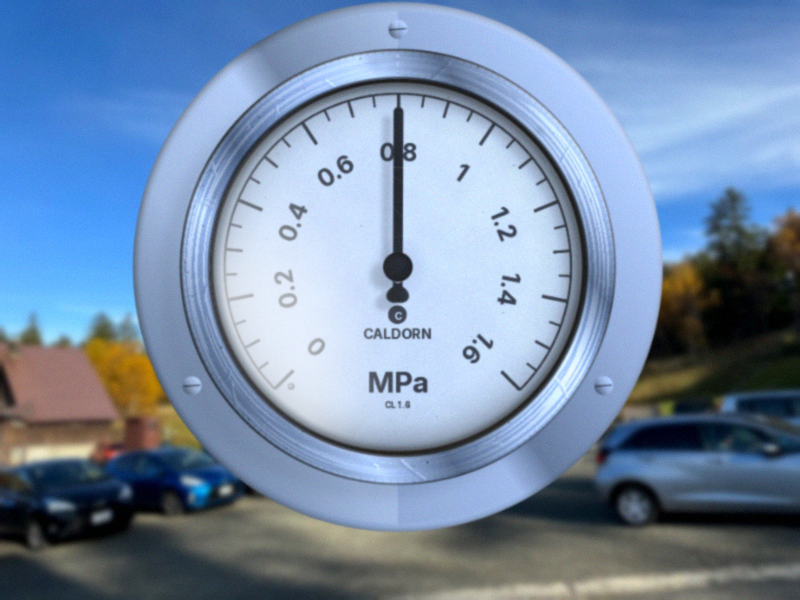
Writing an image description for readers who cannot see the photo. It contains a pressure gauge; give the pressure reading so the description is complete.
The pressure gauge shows 0.8 MPa
